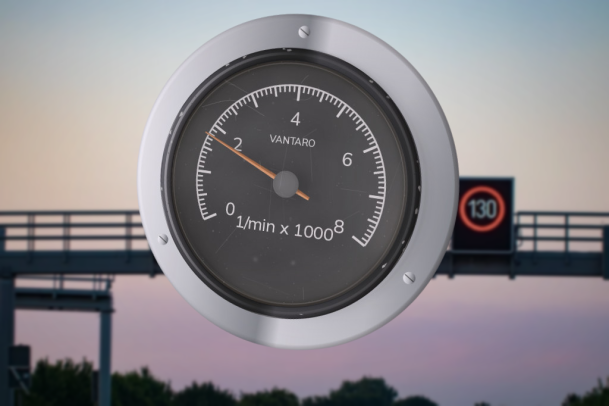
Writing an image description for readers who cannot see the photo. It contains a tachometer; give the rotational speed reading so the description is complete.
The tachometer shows 1800 rpm
